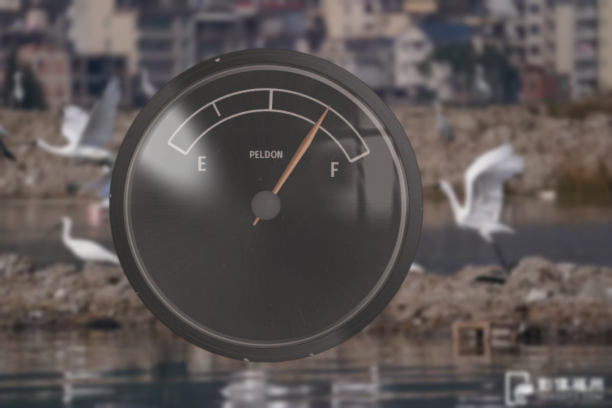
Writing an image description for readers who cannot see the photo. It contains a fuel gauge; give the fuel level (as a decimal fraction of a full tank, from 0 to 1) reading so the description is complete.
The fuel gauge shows 0.75
